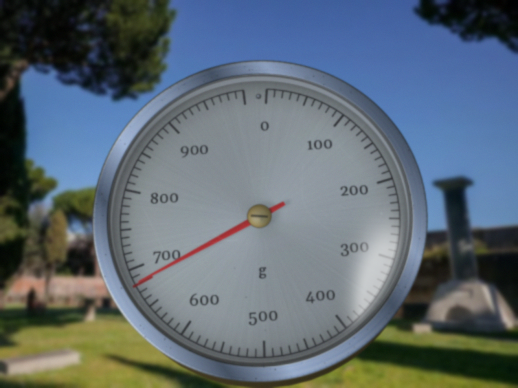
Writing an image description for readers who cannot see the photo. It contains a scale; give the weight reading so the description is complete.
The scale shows 680 g
